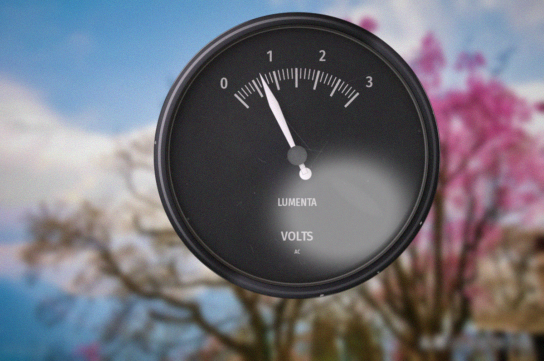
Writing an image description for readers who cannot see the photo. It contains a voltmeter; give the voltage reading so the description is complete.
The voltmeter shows 0.7 V
